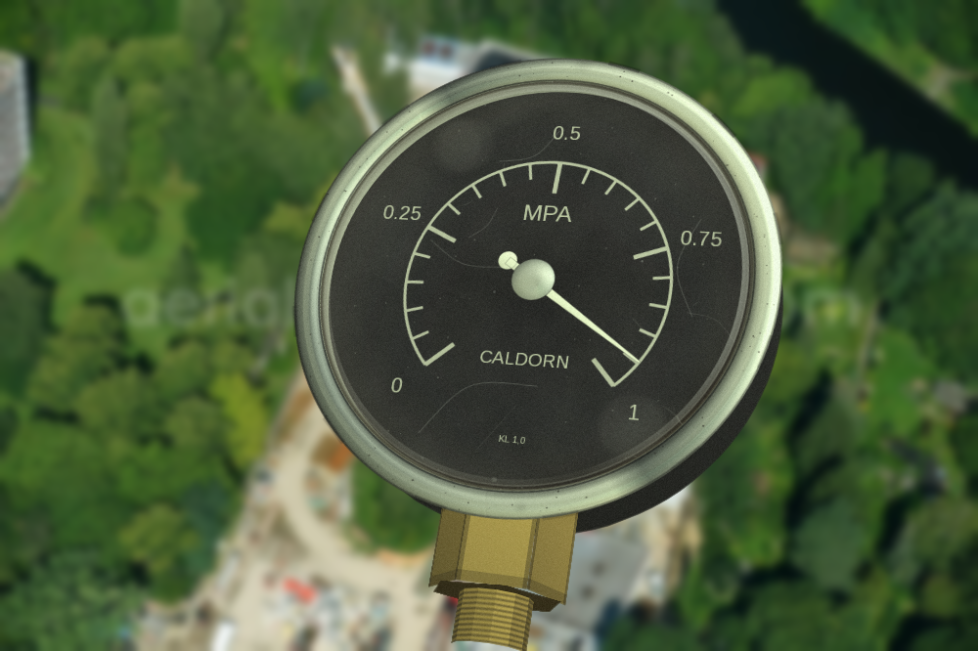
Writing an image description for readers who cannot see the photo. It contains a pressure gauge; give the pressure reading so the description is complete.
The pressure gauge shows 0.95 MPa
